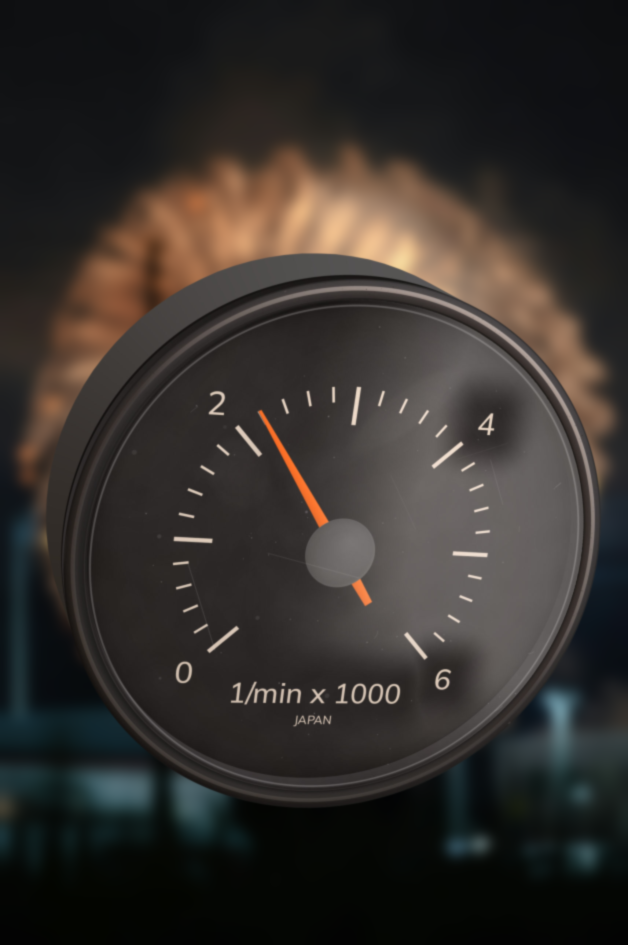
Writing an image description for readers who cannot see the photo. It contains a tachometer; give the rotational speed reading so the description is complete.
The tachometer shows 2200 rpm
